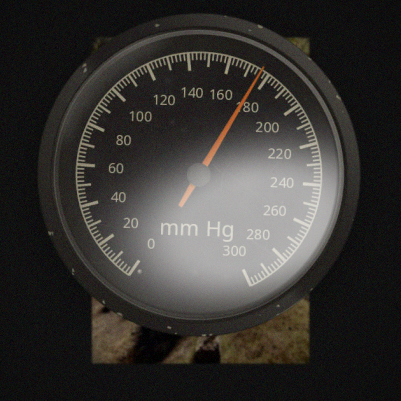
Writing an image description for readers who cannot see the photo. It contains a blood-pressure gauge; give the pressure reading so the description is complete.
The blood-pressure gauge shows 176 mmHg
